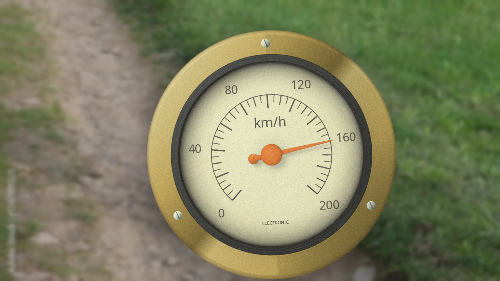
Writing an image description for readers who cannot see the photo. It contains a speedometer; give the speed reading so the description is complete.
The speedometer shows 160 km/h
